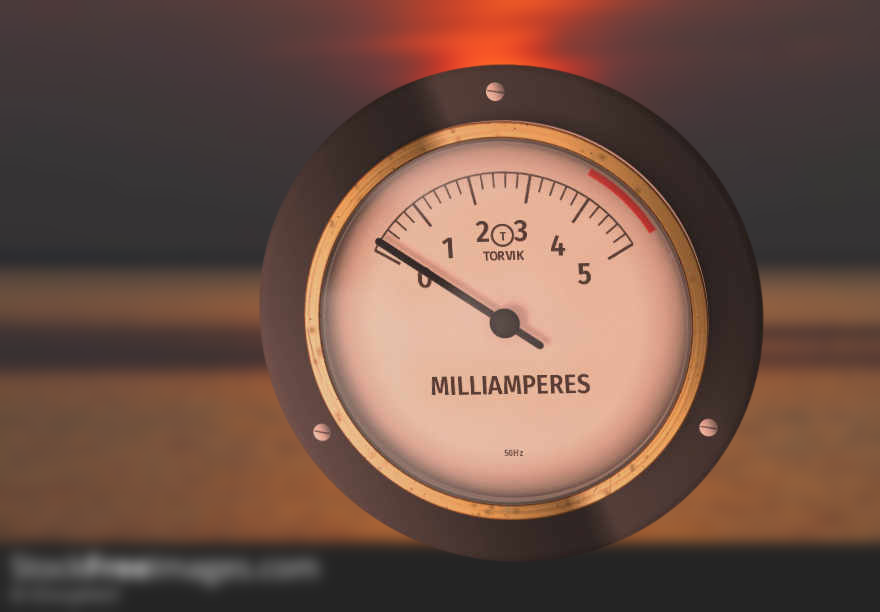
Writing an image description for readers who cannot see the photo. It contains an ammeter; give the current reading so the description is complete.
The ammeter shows 0.2 mA
